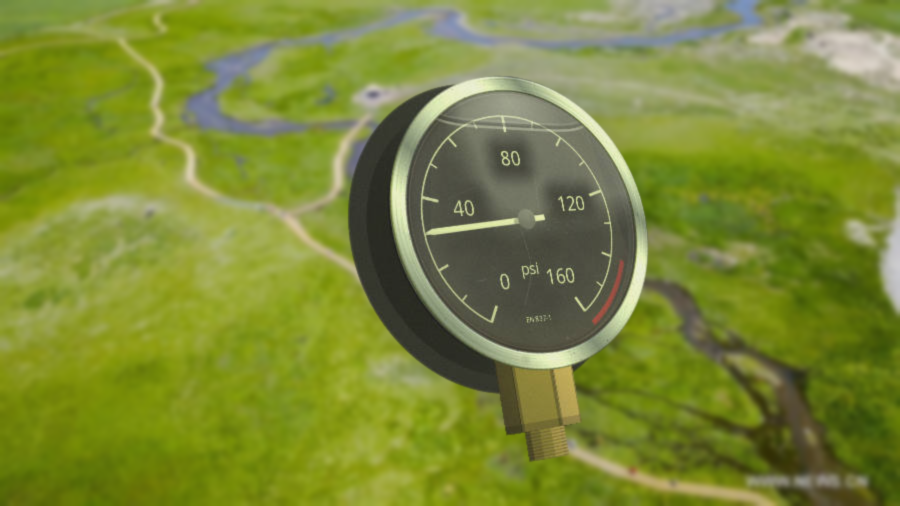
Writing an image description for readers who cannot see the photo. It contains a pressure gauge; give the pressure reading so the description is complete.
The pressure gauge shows 30 psi
